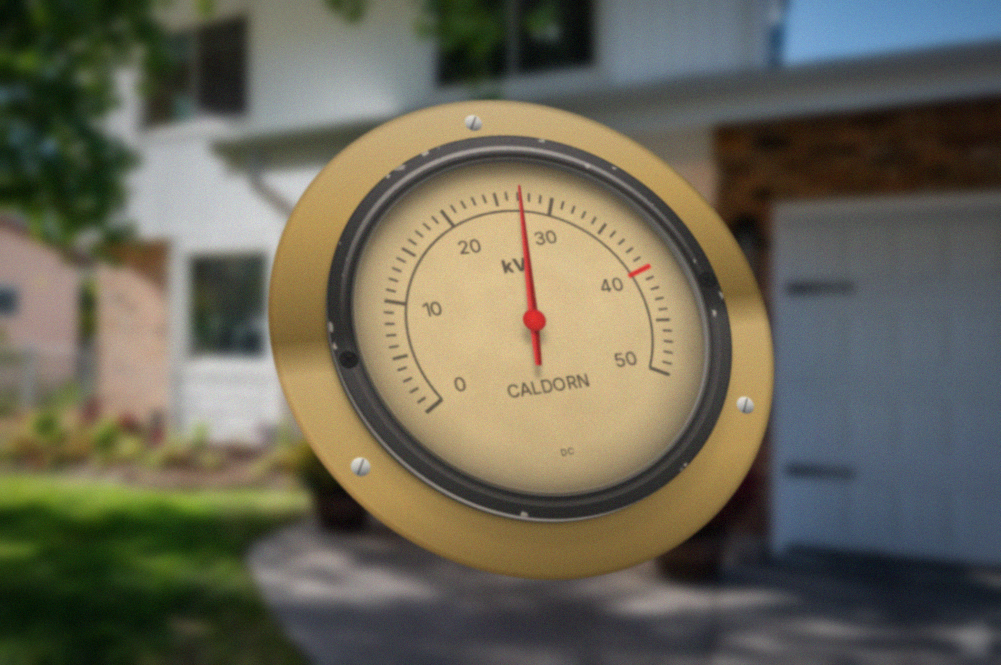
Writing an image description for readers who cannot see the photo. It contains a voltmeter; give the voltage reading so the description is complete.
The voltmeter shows 27 kV
